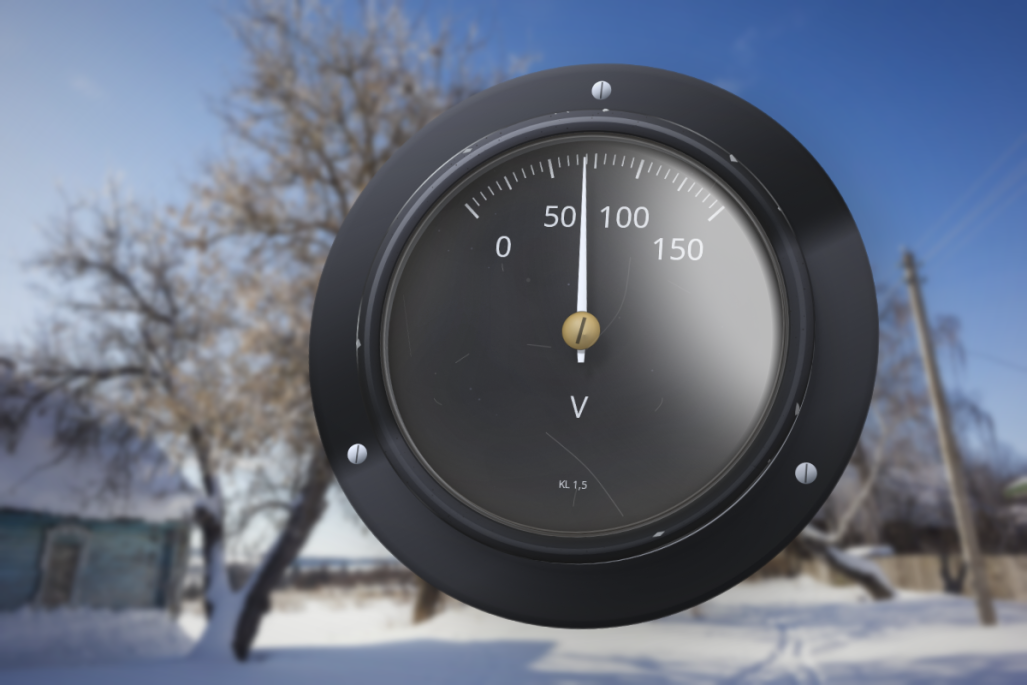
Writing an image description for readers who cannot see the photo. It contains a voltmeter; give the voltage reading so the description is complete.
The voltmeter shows 70 V
